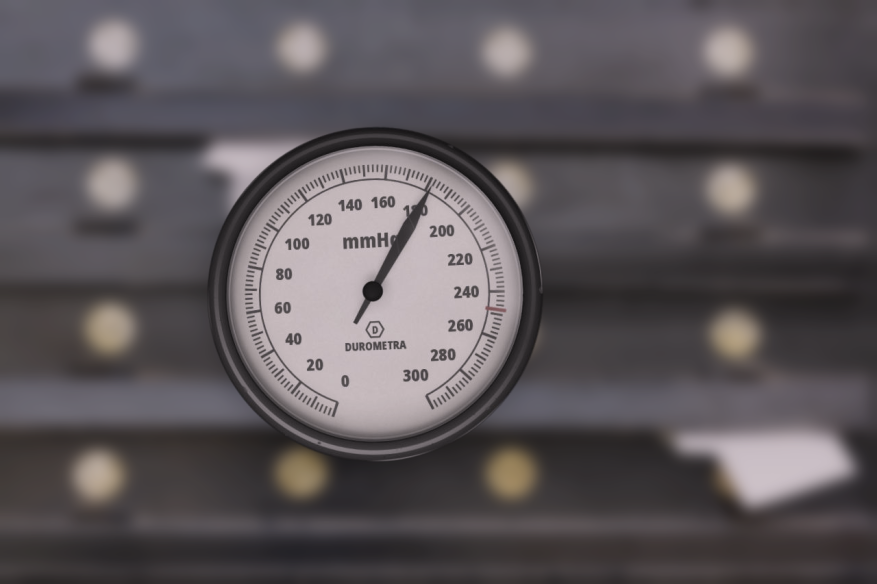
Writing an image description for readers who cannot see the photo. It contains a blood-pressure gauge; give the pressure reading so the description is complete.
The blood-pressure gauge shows 182 mmHg
